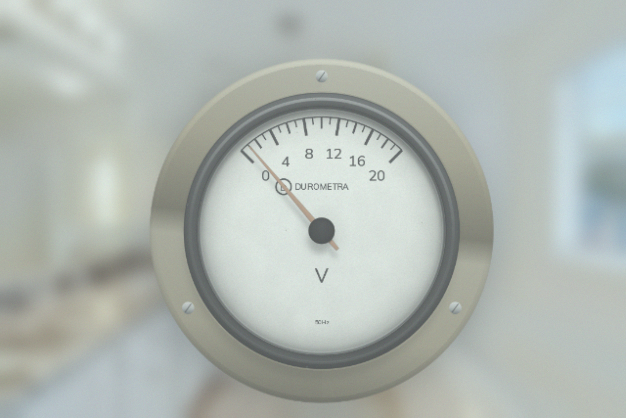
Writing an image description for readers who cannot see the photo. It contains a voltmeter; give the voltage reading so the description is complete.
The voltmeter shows 1 V
